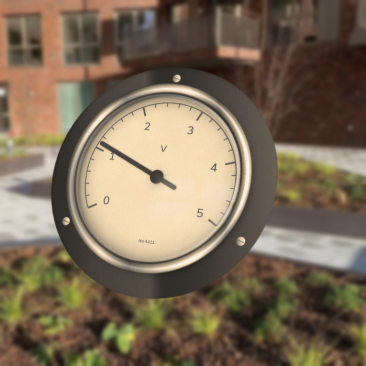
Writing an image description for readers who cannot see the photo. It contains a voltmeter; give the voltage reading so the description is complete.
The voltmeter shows 1.1 V
